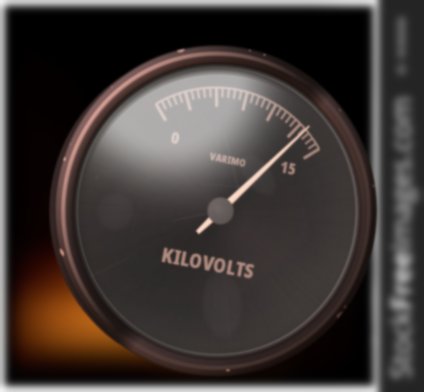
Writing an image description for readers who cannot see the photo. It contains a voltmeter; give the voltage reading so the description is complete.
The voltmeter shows 13 kV
